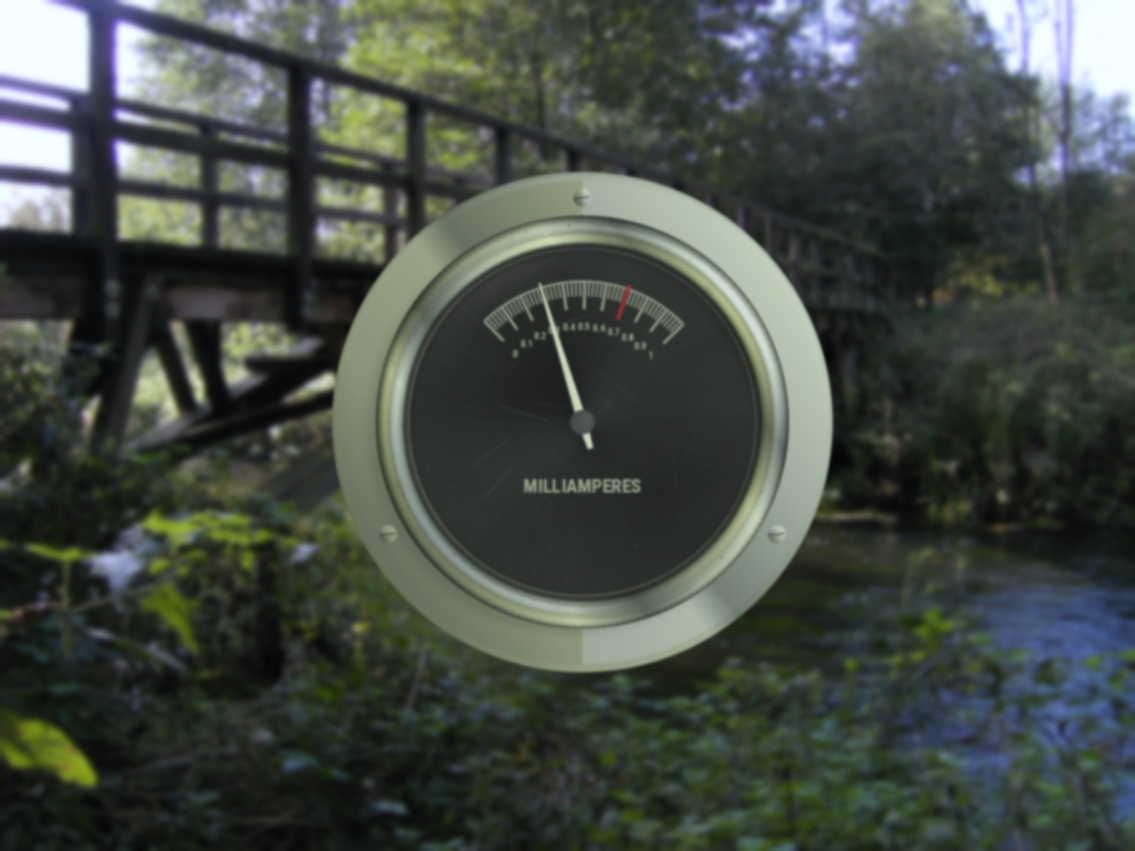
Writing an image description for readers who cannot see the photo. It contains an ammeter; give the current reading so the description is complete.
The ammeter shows 0.3 mA
